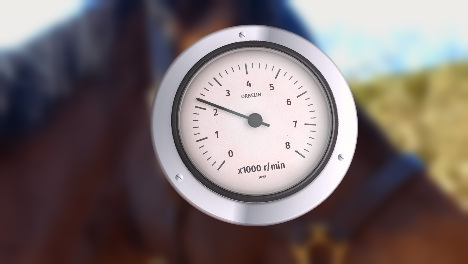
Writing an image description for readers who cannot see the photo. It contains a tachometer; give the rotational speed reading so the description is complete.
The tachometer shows 2200 rpm
